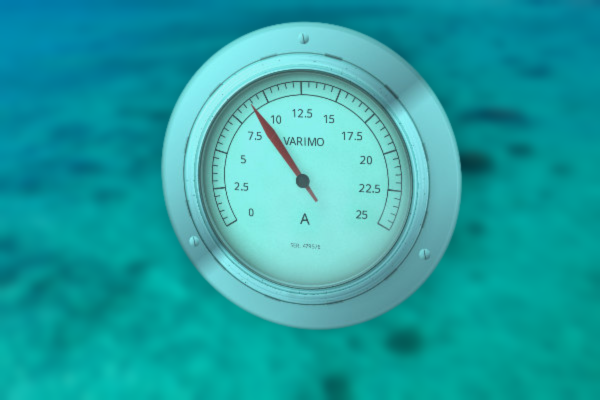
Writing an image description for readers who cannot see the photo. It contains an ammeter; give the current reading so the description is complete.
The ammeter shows 9 A
